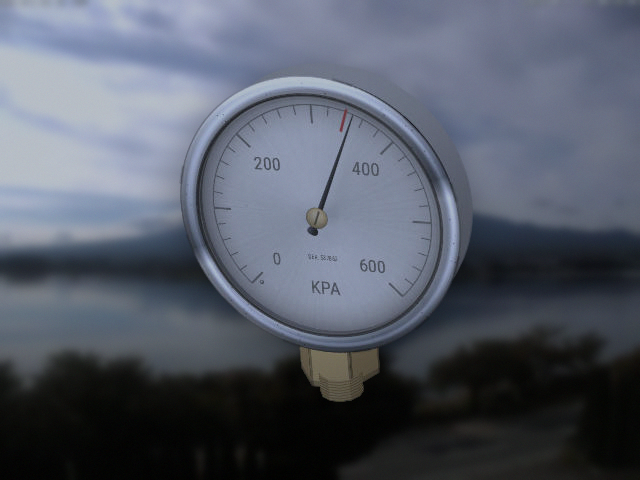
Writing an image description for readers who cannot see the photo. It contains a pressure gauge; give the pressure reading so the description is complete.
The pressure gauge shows 350 kPa
